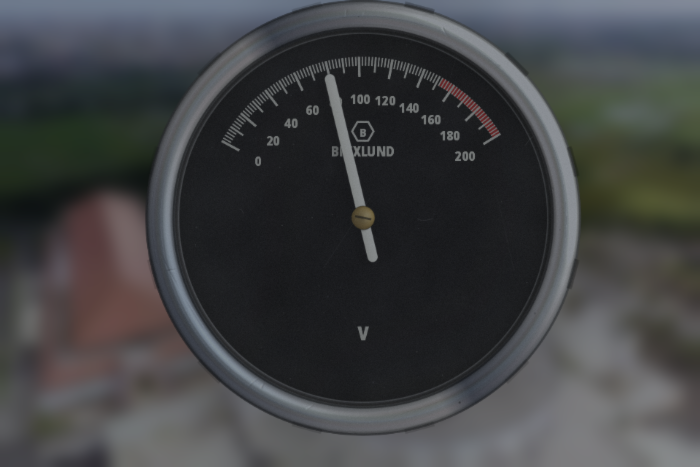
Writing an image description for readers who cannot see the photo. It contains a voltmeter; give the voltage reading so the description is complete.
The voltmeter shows 80 V
